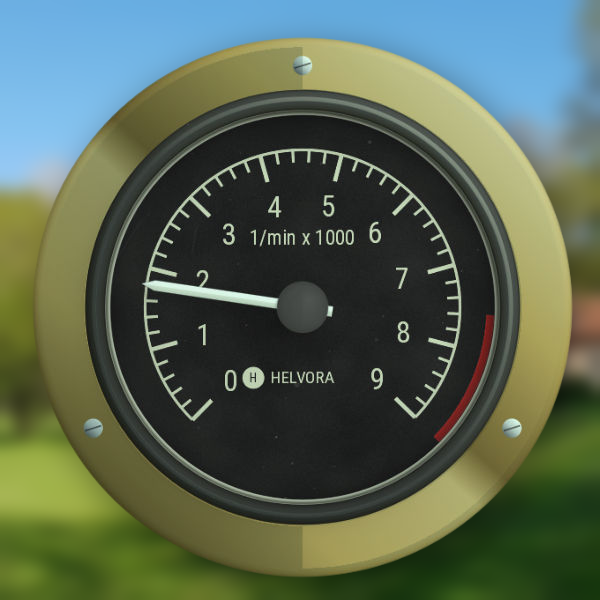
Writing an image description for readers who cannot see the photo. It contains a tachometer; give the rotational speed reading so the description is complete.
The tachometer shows 1800 rpm
